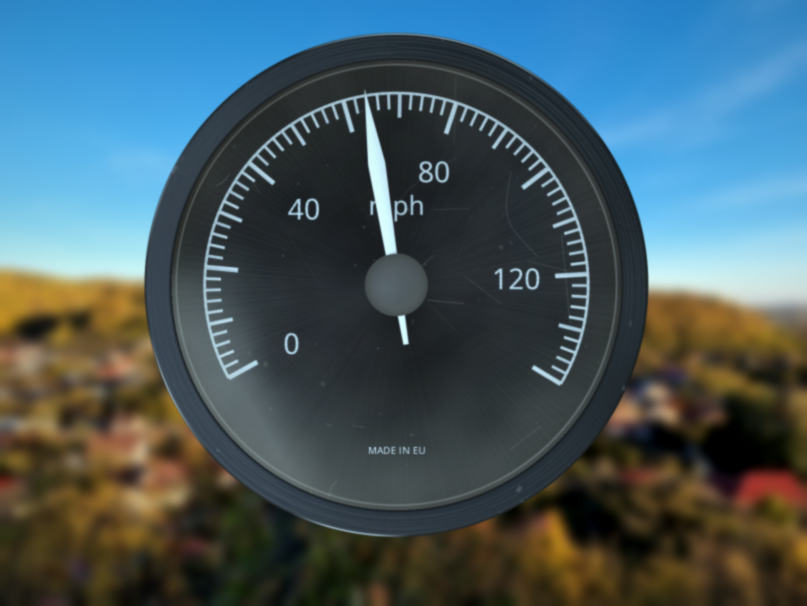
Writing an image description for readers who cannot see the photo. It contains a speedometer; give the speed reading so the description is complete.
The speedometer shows 64 mph
